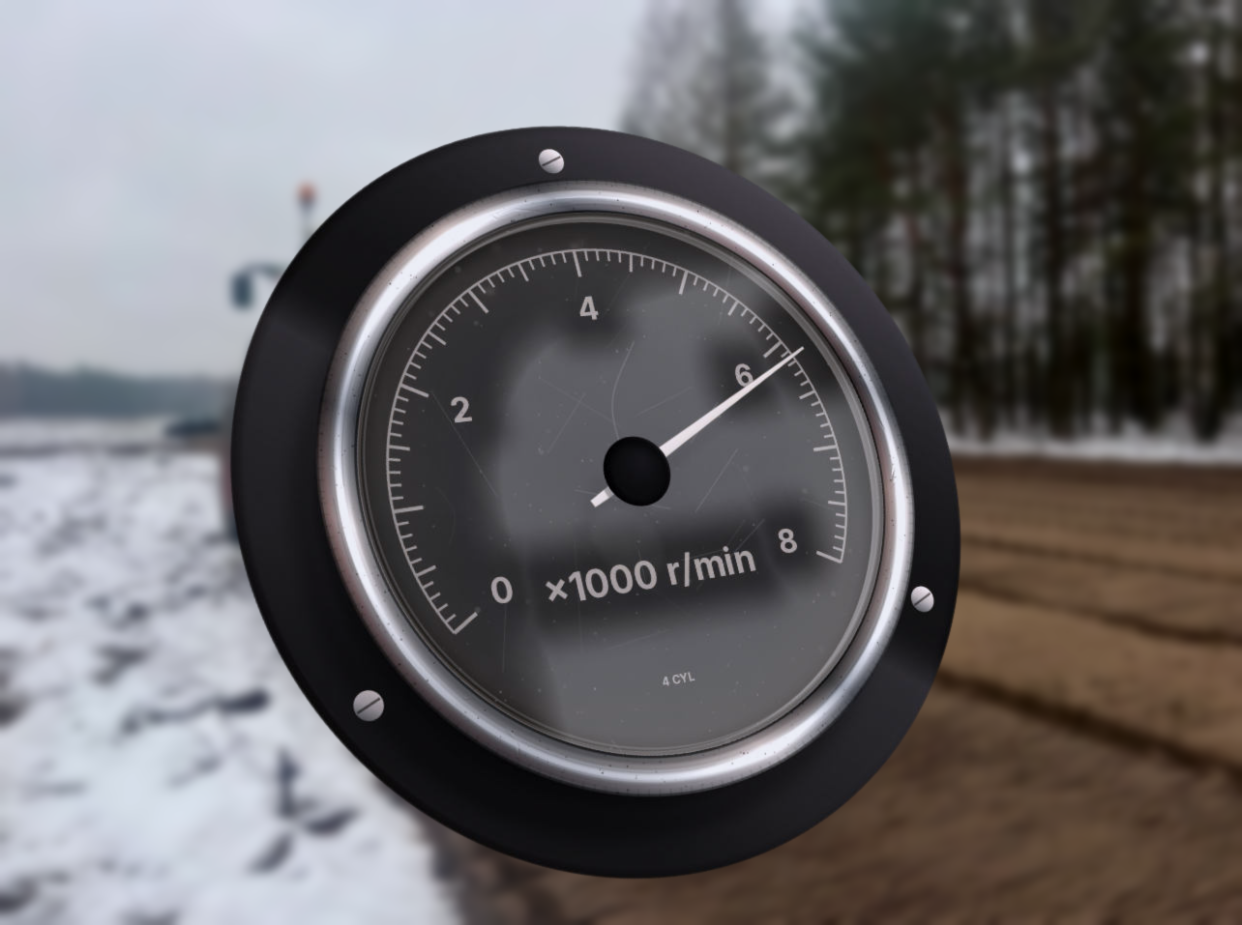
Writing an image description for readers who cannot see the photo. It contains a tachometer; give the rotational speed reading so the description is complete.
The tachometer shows 6150 rpm
